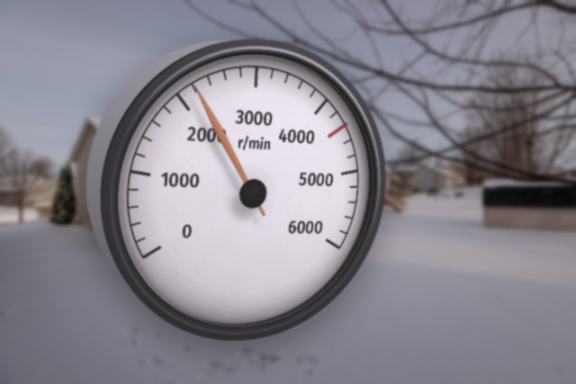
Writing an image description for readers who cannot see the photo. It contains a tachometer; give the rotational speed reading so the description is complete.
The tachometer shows 2200 rpm
